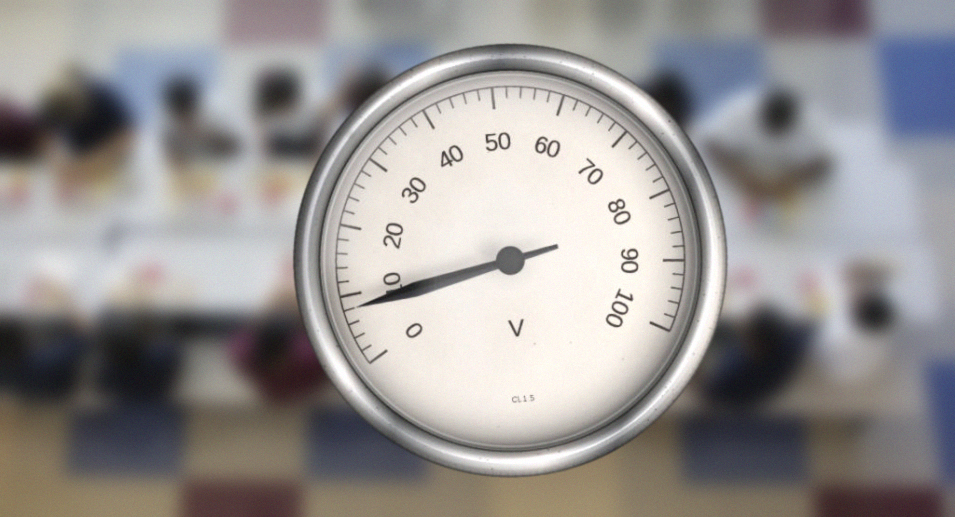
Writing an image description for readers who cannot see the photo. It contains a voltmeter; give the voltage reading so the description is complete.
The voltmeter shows 8 V
